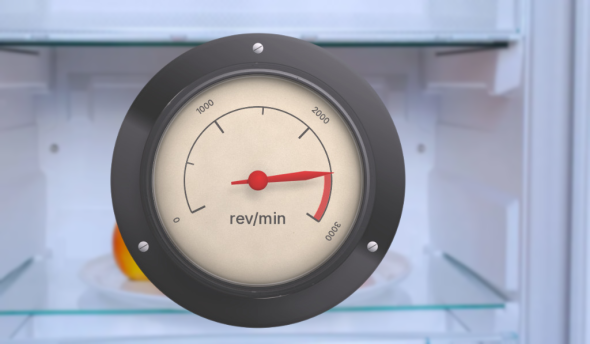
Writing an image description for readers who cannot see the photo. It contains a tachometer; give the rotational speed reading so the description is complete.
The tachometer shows 2500 rpm
